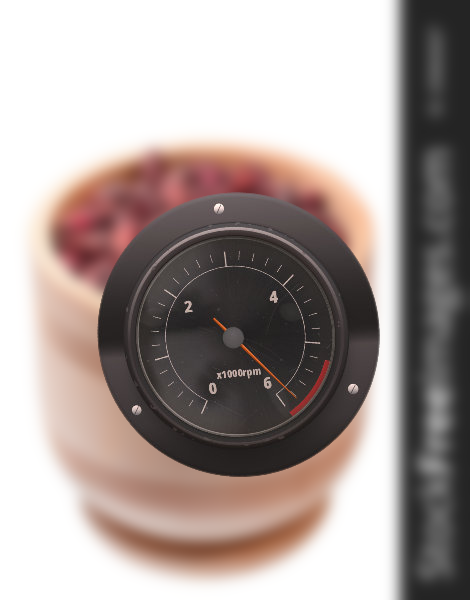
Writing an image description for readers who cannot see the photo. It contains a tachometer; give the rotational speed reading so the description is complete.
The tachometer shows 5800 rpm
